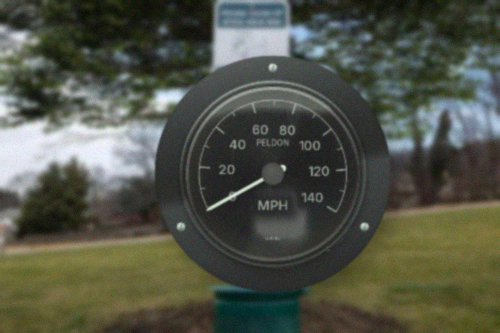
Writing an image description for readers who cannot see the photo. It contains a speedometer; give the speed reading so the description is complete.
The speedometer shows 0 mph
